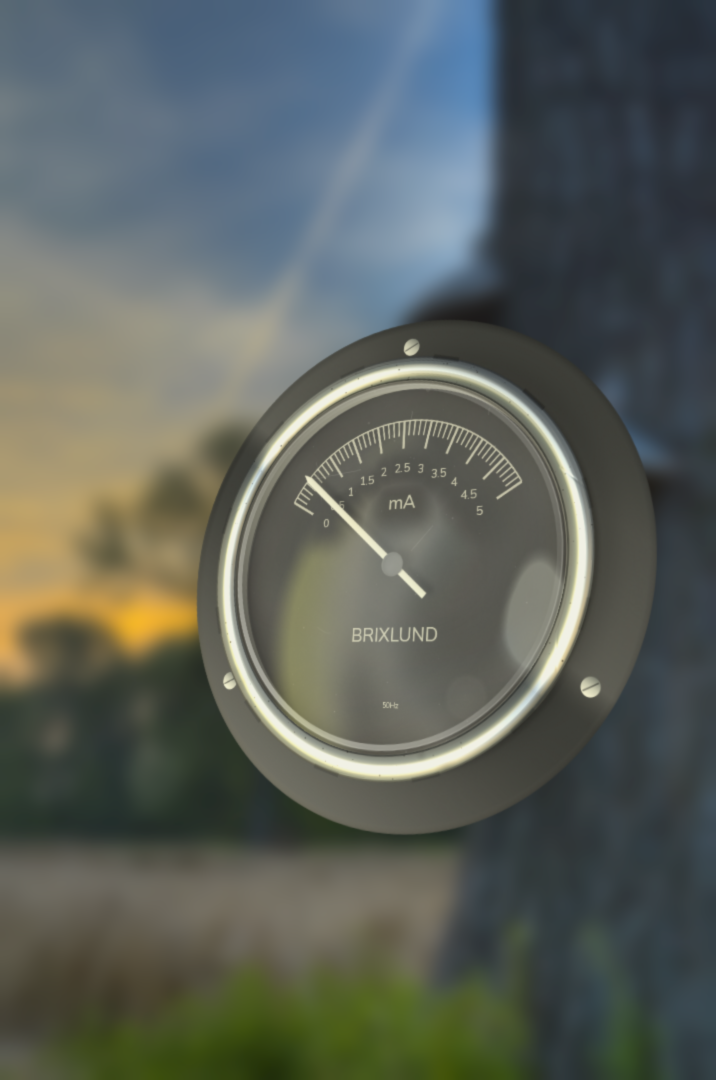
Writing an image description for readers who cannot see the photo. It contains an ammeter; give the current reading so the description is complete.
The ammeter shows 0.5 mA
